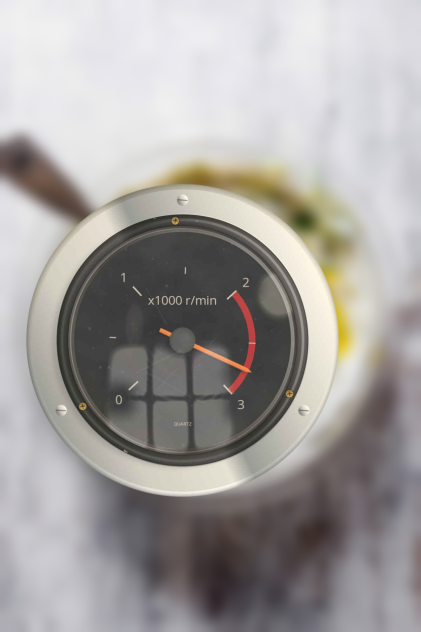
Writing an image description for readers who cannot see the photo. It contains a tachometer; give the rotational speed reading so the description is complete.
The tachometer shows 2750 rpm
